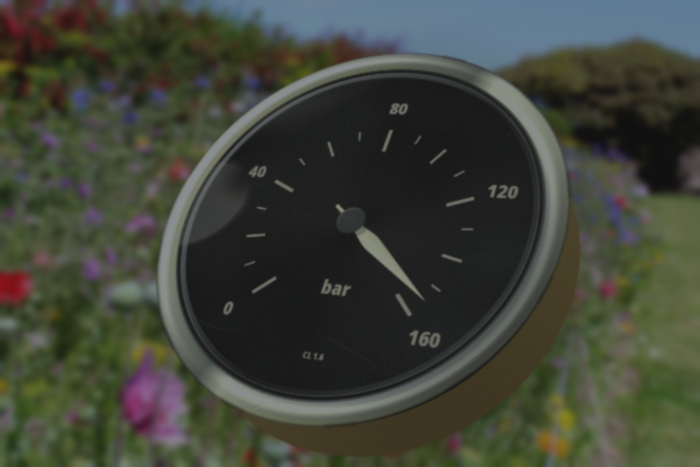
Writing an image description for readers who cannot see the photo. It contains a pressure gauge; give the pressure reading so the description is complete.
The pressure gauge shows 155 bar
